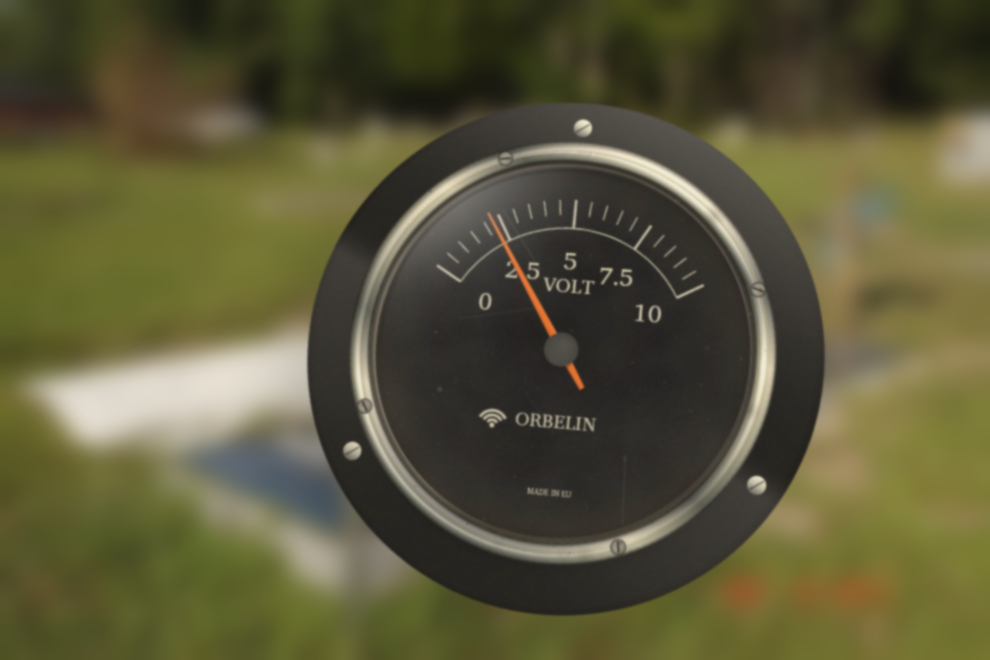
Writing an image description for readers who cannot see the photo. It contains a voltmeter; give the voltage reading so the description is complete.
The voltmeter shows 2.25 V
